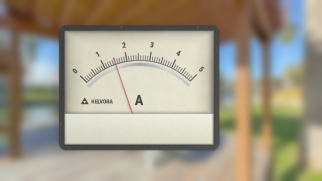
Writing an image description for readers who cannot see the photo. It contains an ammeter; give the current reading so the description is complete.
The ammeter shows 1.5 A
